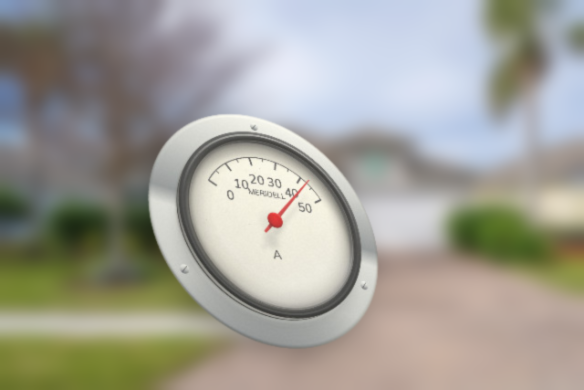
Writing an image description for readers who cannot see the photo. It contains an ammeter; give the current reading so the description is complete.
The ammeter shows 42.5 A
